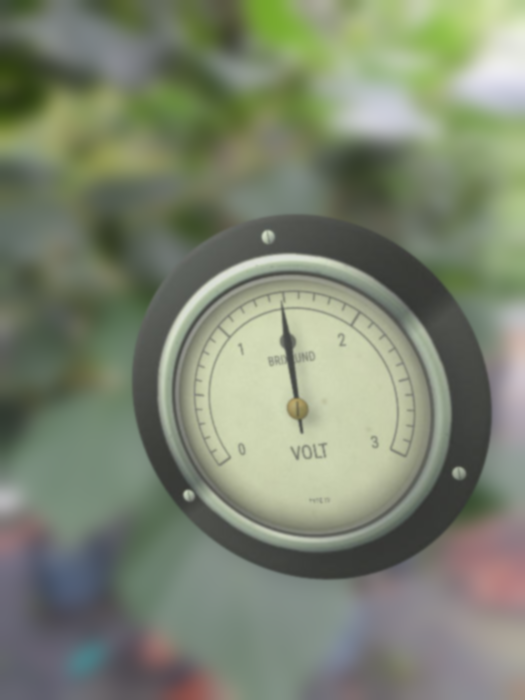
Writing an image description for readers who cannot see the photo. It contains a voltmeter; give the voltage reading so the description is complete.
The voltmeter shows 1.5 V
